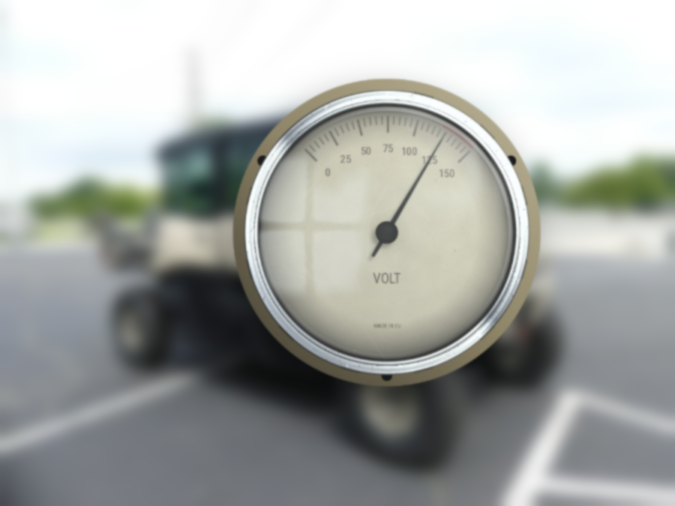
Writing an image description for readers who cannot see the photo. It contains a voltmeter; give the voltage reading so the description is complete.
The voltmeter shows 125 V
